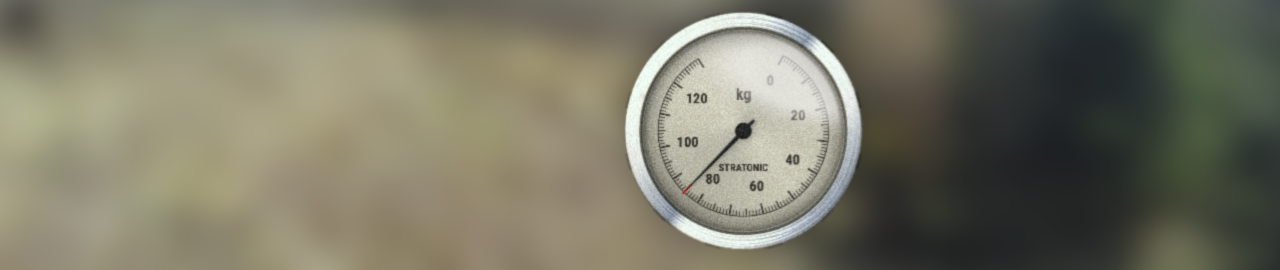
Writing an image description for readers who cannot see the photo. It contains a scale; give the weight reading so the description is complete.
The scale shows 85 kg
